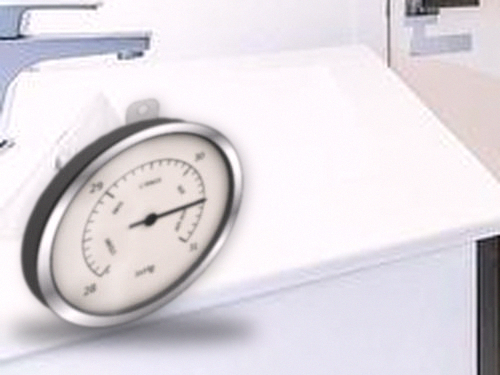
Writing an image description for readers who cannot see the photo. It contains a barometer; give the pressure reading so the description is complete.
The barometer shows 30.5 inHg
